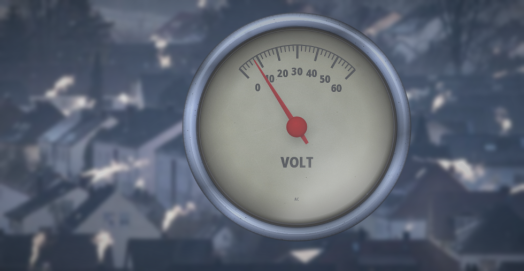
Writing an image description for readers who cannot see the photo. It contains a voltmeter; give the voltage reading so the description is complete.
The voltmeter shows 8 V
